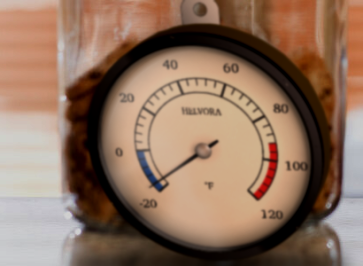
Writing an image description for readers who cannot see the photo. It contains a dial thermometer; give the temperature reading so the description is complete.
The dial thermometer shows -16 °F
